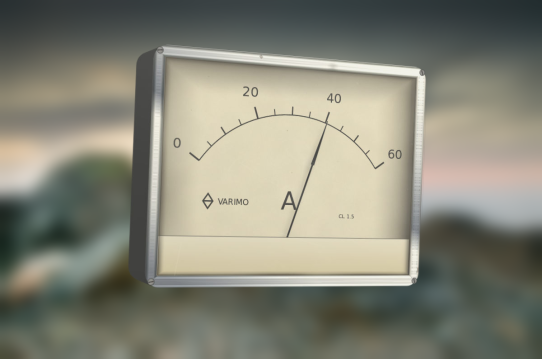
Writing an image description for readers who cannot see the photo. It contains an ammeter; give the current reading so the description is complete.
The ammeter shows 40 A
